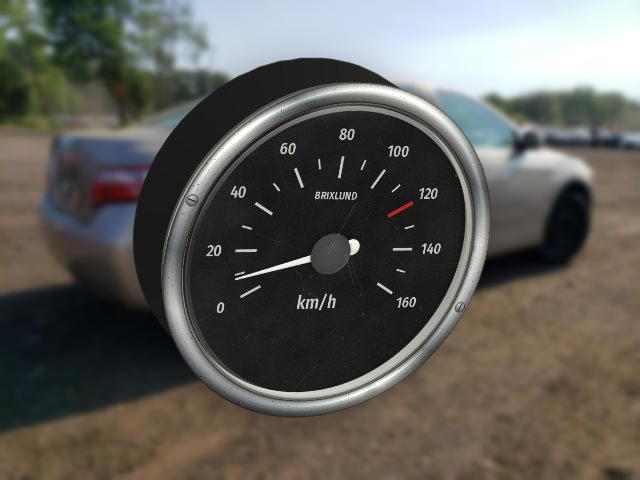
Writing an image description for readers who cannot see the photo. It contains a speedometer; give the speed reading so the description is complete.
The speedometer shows 10 km/h
